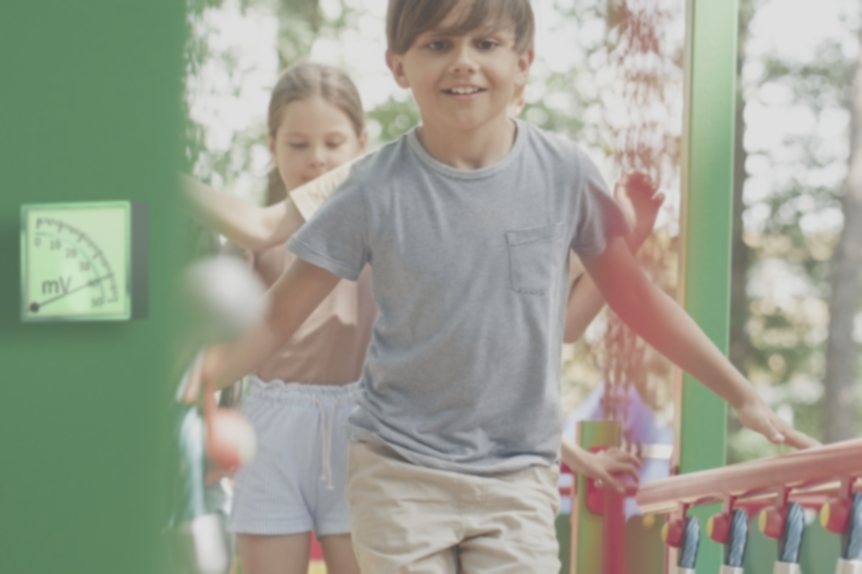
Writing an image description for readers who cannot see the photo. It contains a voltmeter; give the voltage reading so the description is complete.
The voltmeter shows 40 mV
